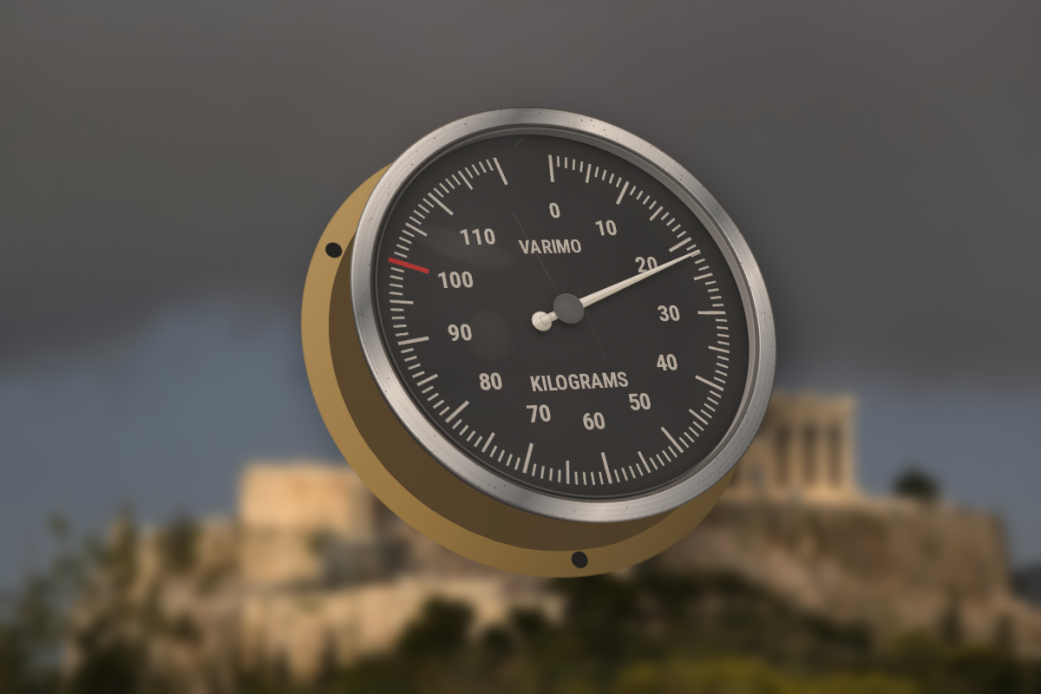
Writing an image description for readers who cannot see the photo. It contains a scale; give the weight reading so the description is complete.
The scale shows 22 kg
